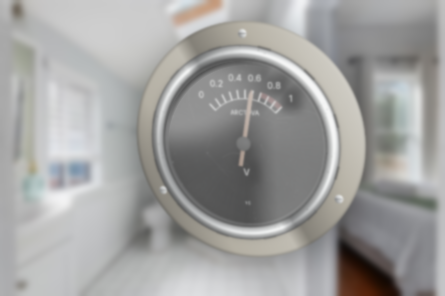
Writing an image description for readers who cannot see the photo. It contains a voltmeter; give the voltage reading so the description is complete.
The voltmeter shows 0.6 V
